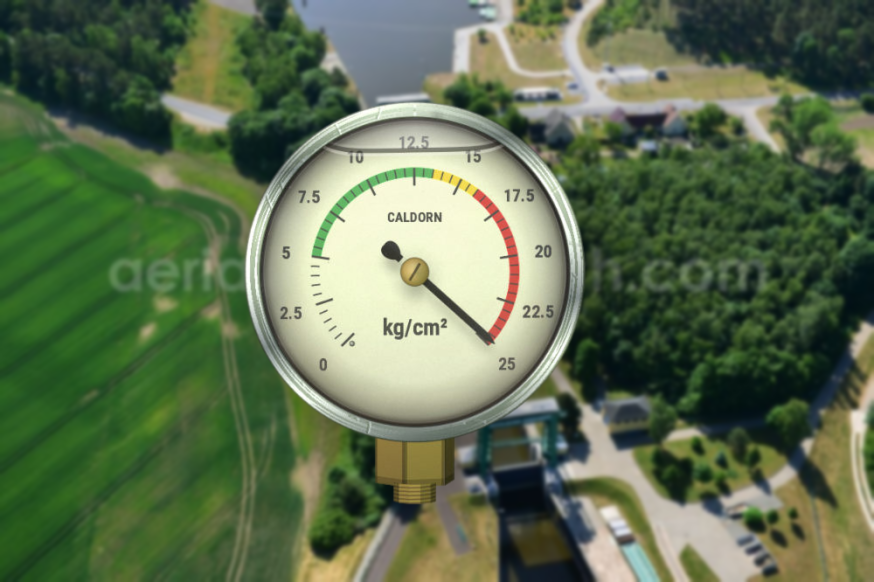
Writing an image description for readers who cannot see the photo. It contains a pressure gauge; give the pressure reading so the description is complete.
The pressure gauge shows 24.75 kg/cm²
